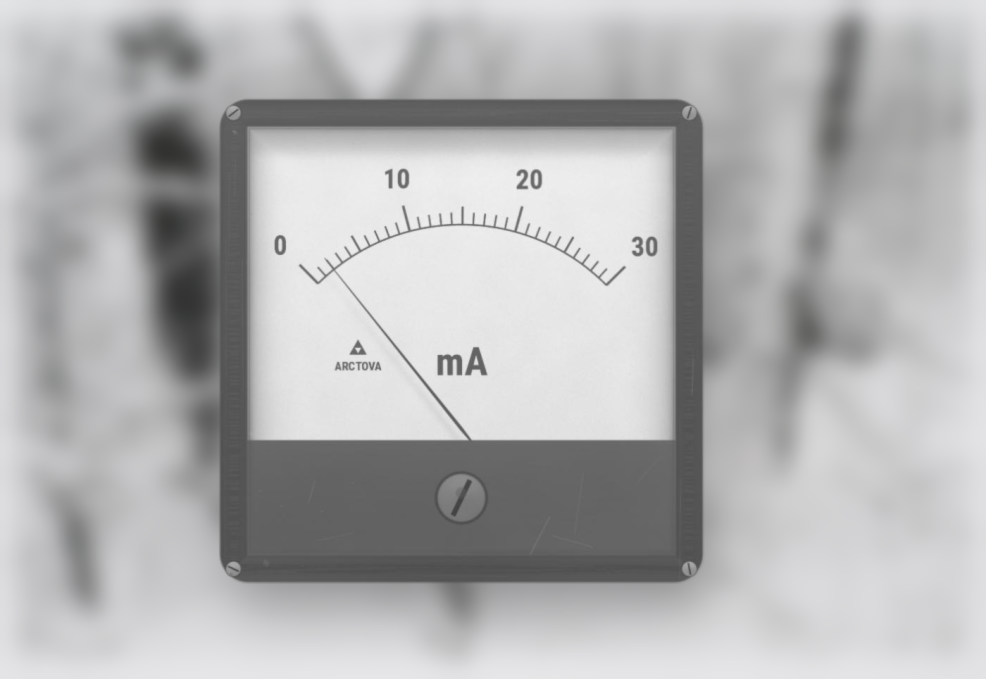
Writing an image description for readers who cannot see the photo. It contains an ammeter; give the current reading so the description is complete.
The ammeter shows 2 mA
